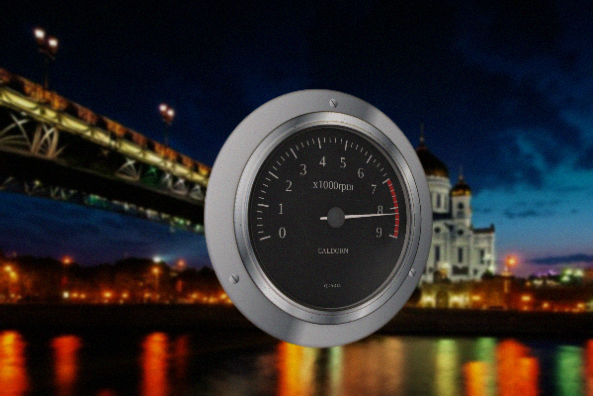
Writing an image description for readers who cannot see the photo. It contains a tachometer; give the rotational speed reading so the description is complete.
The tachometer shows 8200 rpm
